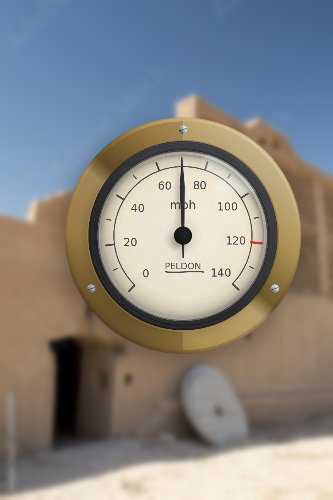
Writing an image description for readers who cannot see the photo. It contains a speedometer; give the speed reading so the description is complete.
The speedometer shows 70 mph
